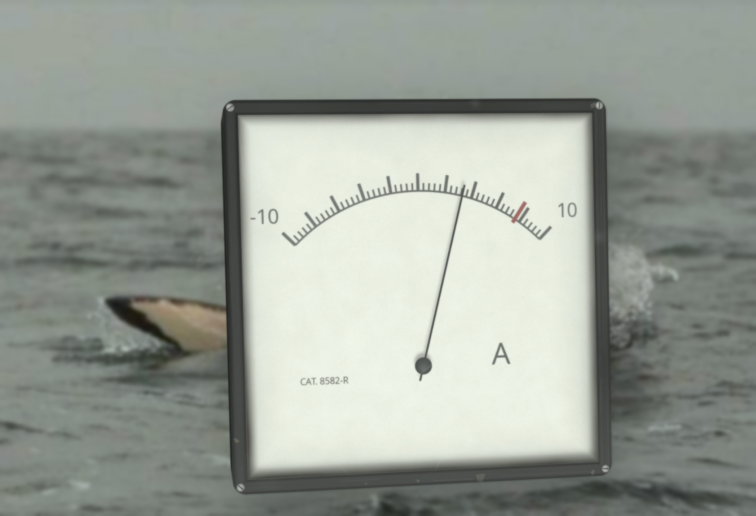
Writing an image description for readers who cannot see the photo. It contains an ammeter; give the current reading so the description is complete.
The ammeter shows 3.2 A
